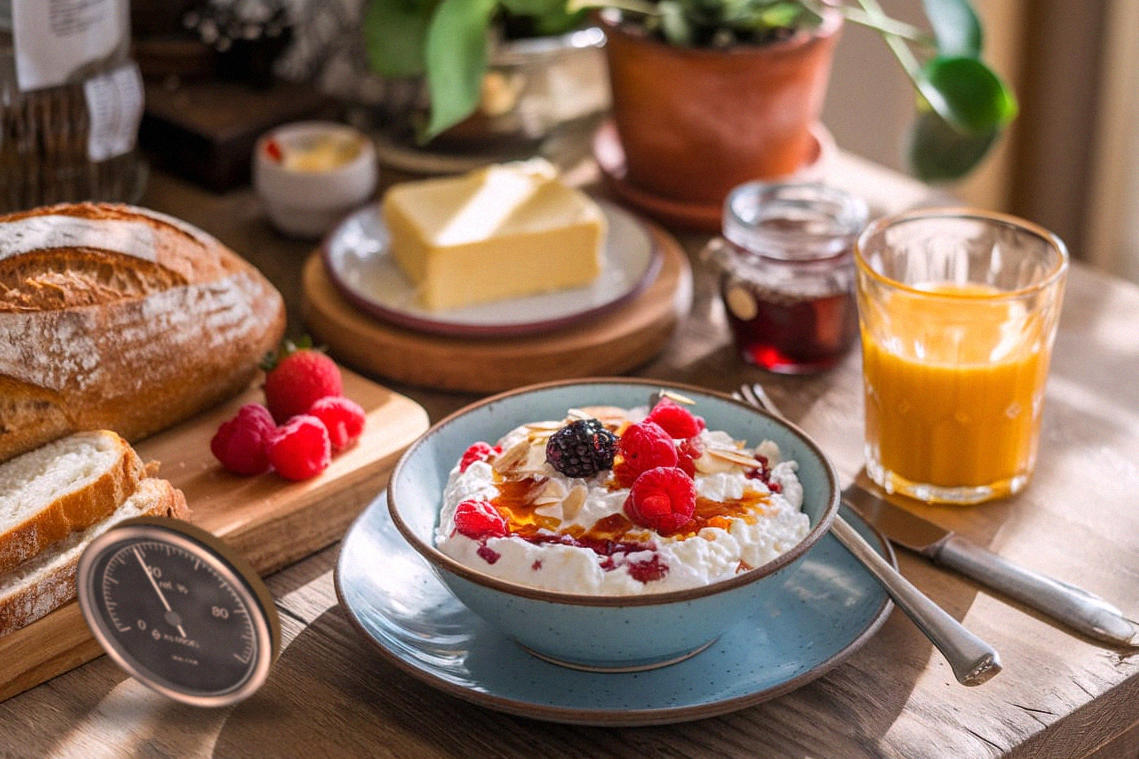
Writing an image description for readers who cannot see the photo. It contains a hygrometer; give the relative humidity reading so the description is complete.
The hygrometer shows 40 %
